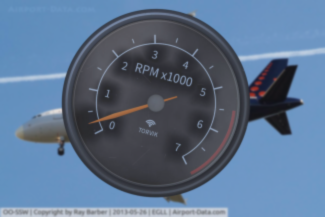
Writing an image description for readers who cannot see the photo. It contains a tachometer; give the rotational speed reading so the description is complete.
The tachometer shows 250 rpm
